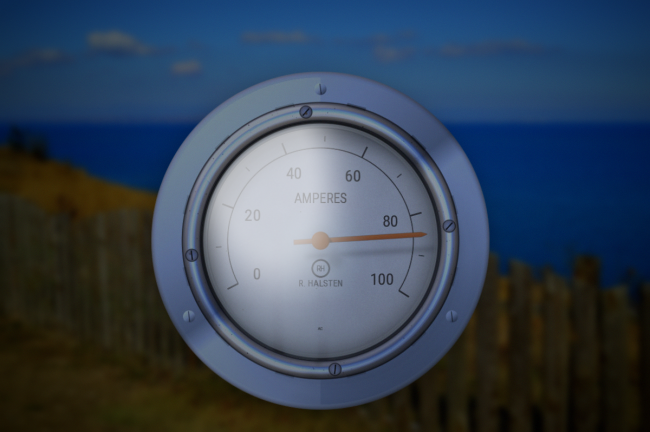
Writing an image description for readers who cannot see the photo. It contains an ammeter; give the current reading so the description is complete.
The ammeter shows 85 A
